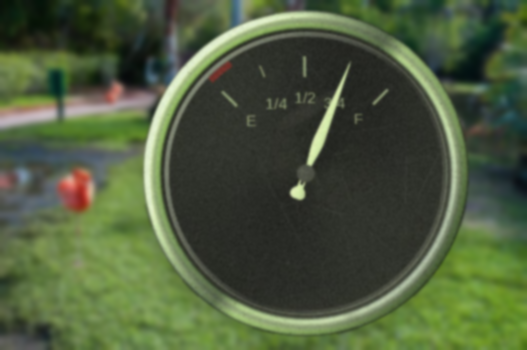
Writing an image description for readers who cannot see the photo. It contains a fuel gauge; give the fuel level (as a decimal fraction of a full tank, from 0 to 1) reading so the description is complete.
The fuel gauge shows 0.75
